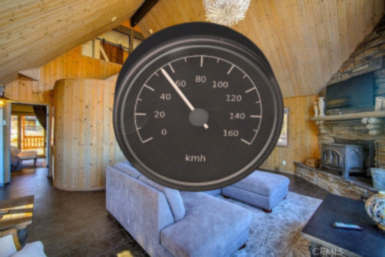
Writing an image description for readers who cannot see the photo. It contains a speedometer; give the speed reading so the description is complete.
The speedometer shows 55 km/h
